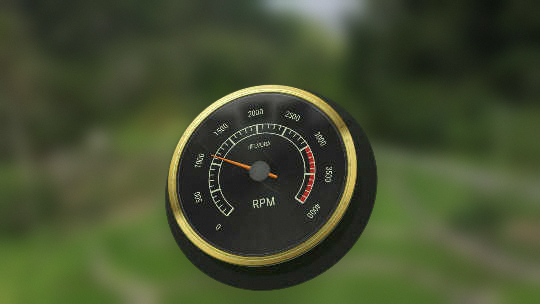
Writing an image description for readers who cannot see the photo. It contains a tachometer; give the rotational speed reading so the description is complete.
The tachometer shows 1100 rpm
